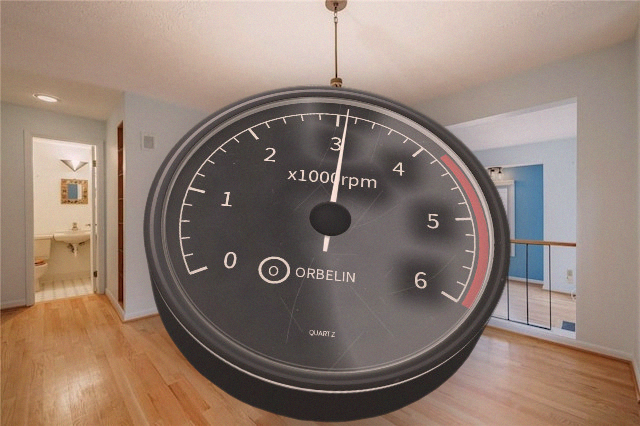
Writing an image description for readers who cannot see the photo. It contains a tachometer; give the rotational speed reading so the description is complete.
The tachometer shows 3100 rpm
